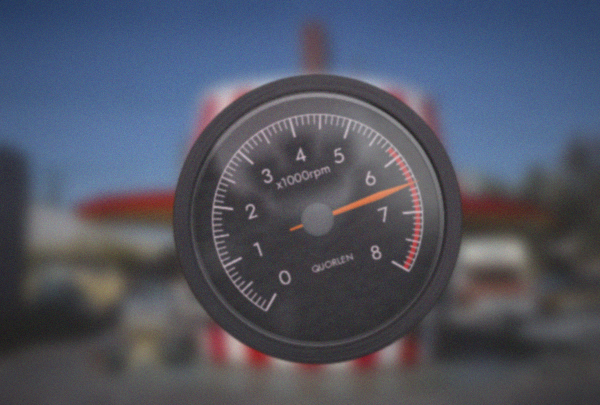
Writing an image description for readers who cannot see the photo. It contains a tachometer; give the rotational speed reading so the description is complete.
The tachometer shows 6500 rpm
